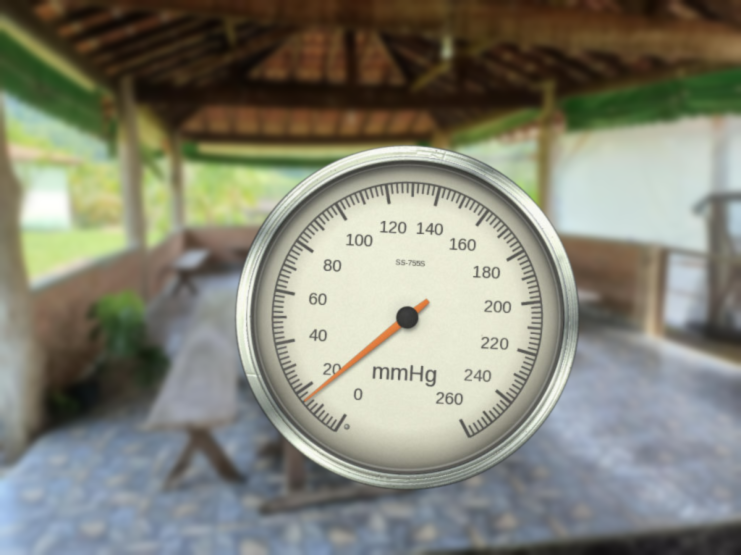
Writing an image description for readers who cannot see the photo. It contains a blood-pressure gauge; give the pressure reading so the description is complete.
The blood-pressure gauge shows 16 mmHg
